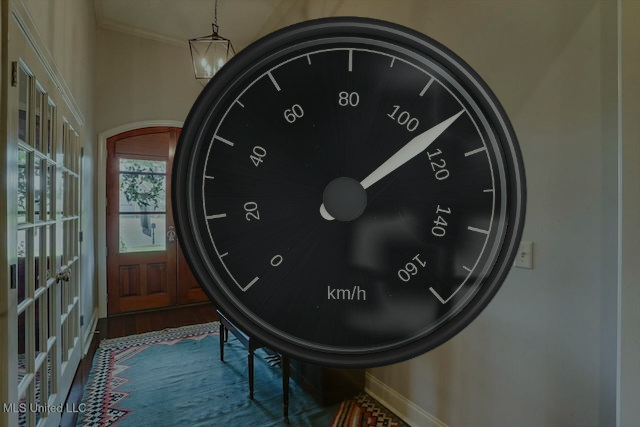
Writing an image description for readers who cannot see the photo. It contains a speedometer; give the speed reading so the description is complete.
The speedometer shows 110 km/h
